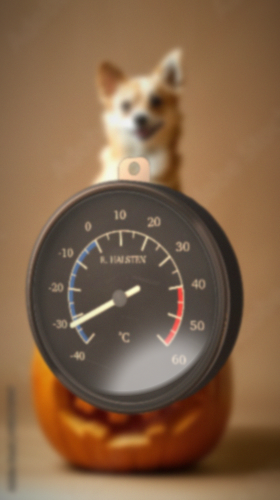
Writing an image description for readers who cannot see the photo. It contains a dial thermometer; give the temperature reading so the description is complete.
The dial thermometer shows -32.5 °C
